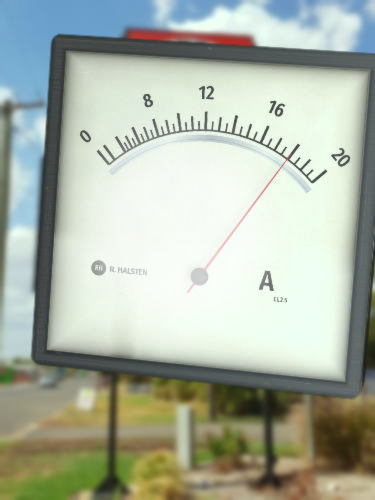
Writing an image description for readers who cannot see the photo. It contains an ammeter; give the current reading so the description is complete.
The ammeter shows 18 A
